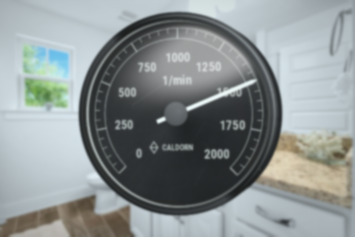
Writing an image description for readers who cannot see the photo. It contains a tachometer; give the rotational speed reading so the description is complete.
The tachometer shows 1500 rpm
